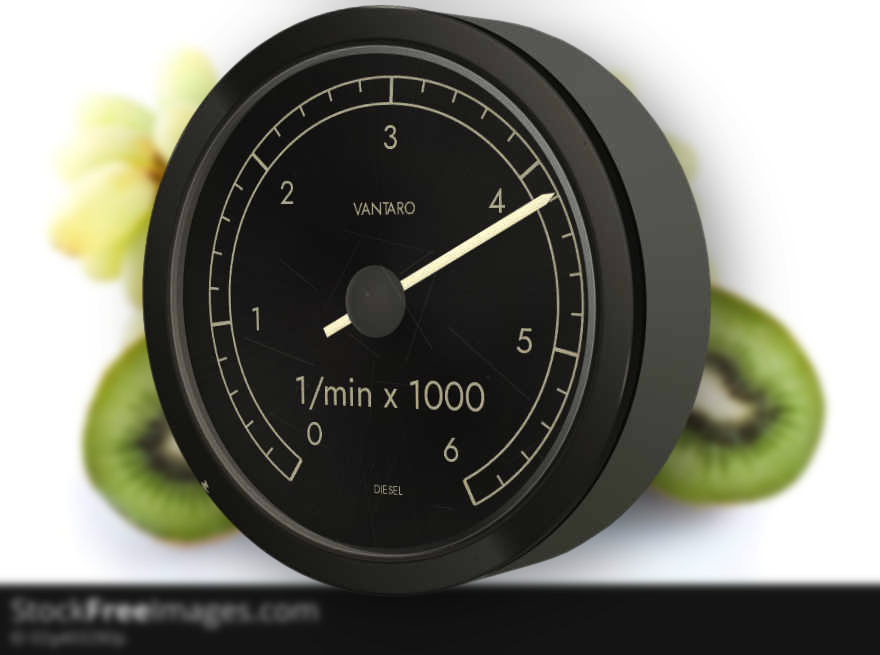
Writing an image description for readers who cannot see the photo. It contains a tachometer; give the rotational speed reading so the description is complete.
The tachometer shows 4200 rpm
